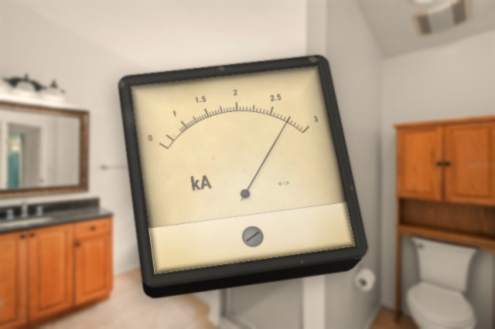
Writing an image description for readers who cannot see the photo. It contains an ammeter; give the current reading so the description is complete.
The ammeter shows 2.75 kA
